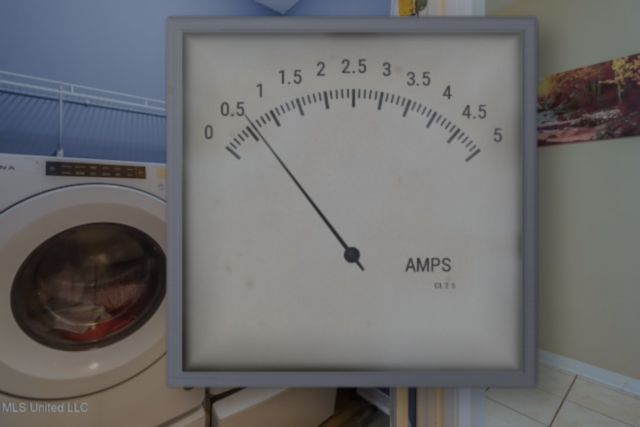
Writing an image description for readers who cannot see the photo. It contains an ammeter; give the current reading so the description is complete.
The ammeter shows 0.6 A
